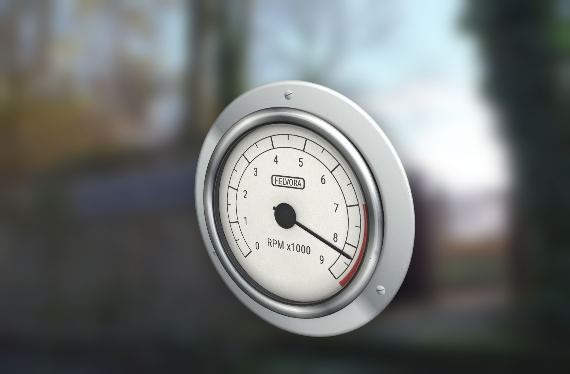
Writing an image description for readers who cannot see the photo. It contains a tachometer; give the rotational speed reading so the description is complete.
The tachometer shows 8250 rpm
